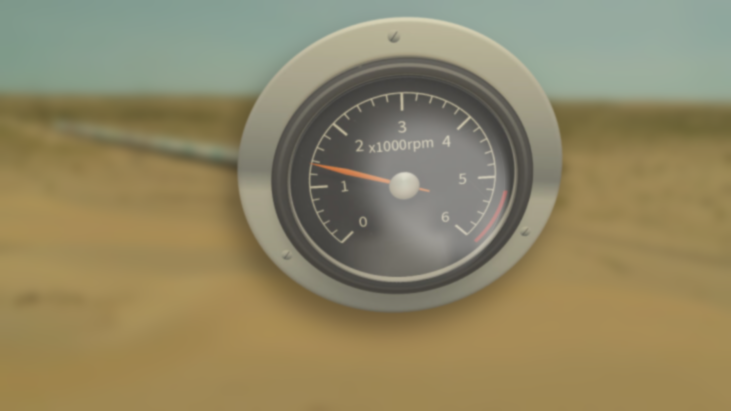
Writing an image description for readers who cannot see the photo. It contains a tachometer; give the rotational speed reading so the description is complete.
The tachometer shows 1400 rpm
